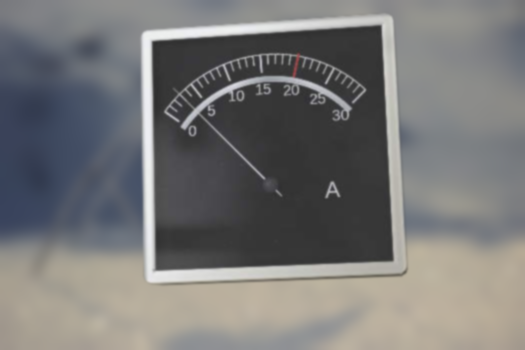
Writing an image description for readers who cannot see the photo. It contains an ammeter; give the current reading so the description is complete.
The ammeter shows 3 A
